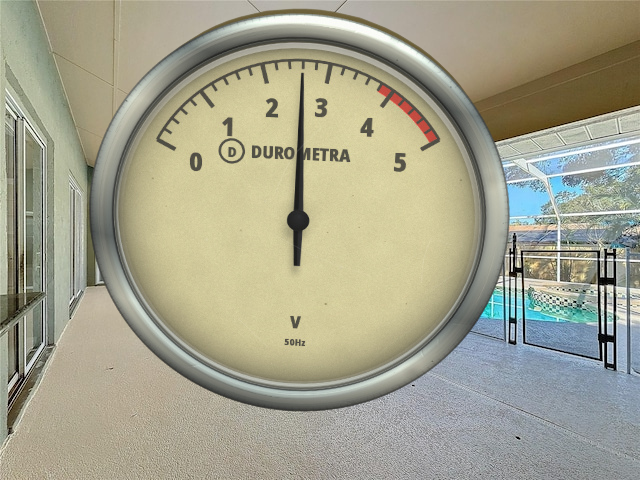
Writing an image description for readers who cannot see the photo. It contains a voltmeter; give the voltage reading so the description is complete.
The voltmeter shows 2.6 V
